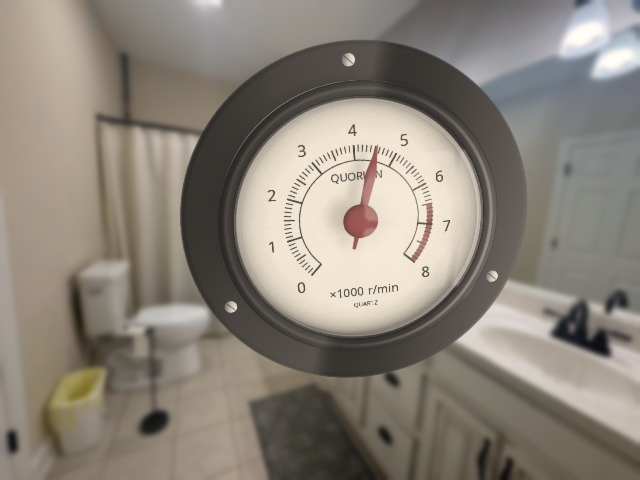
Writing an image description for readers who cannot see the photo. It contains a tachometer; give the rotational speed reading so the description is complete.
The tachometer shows 4500 rpm
